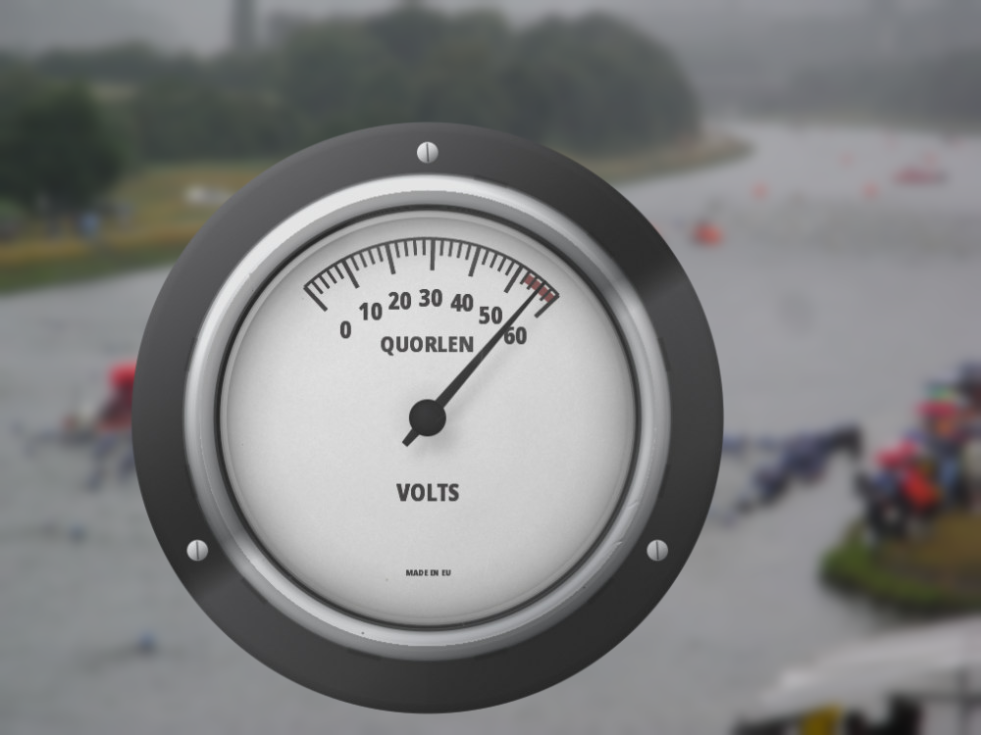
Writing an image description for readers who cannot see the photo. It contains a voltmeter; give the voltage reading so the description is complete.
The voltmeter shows 56 V
